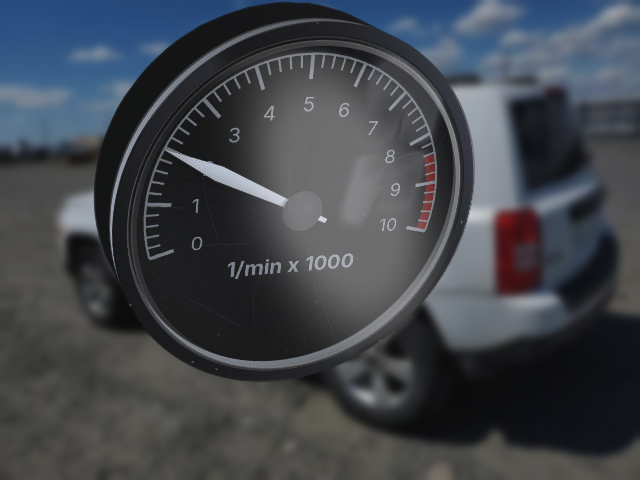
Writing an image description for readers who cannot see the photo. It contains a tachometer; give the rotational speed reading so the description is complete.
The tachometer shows 2000 rpm
